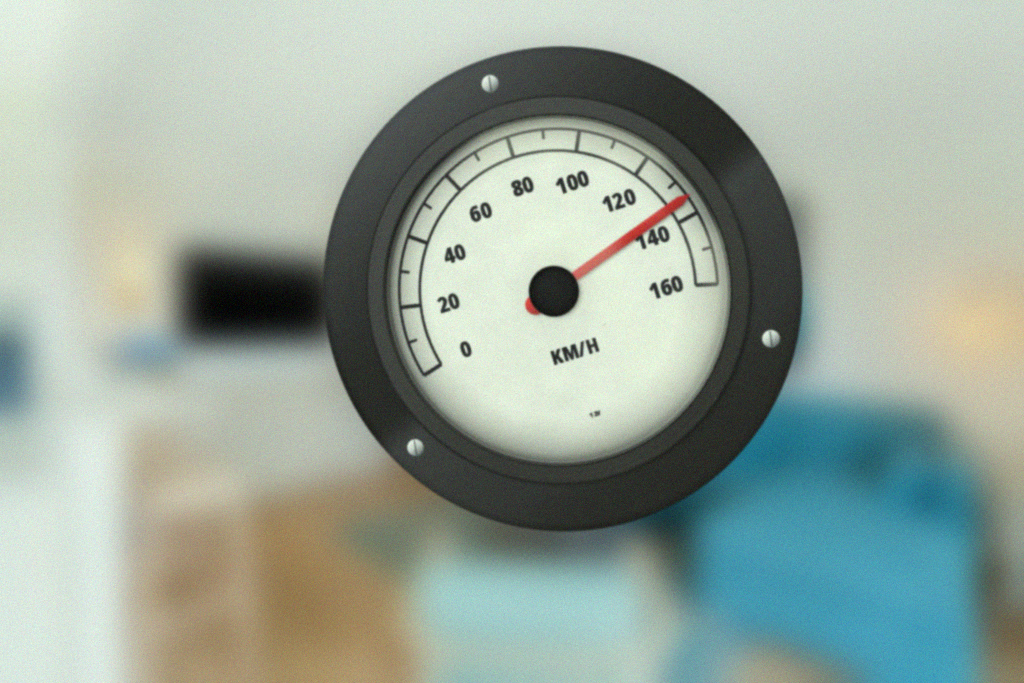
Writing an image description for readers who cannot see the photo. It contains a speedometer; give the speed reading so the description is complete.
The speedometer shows 135 km/h
